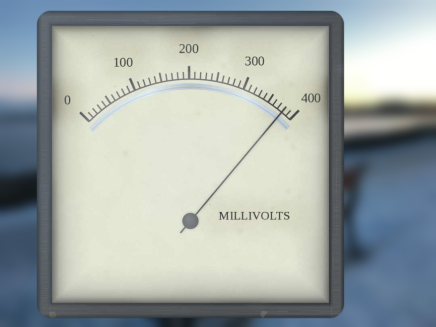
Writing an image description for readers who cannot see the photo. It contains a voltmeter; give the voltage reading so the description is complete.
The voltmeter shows 380 mV
